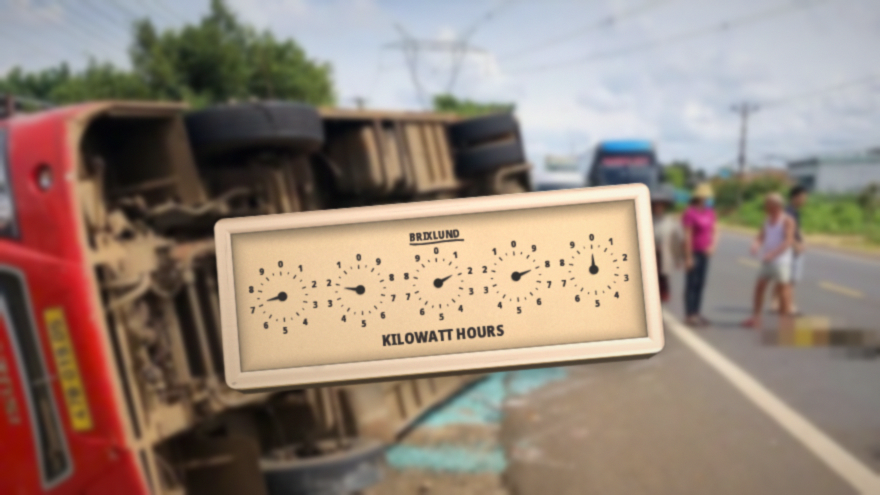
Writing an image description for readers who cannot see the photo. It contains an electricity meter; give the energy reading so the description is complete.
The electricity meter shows 72180 kWh
